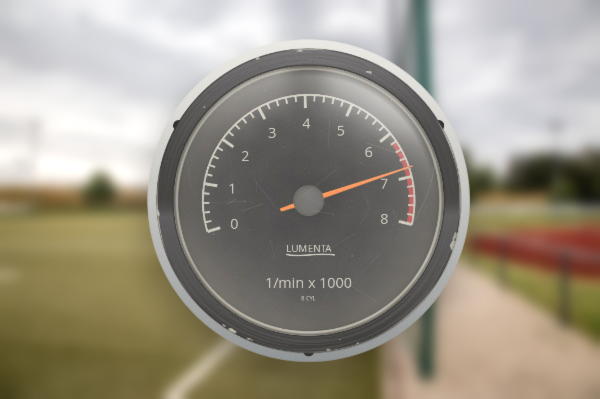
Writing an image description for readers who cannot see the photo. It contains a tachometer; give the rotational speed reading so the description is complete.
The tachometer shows 6800 rpm
